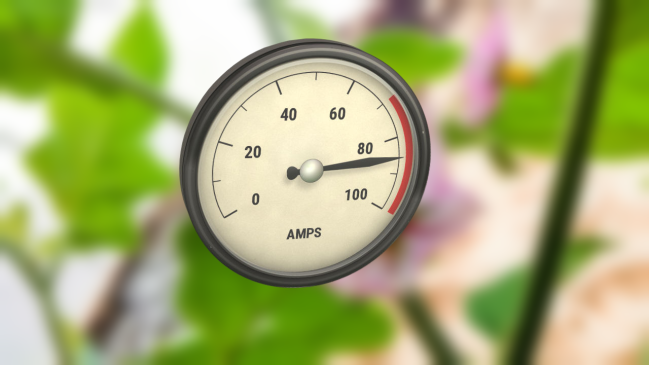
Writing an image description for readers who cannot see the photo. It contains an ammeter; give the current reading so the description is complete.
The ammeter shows 85 A
